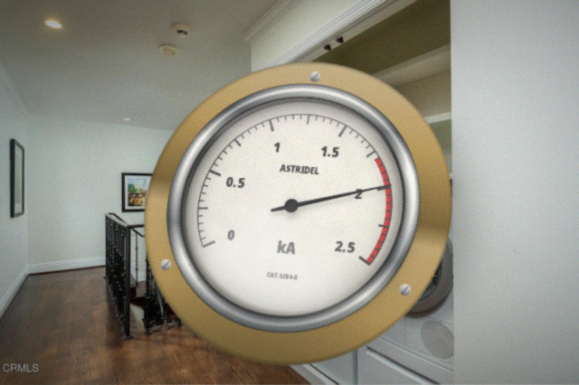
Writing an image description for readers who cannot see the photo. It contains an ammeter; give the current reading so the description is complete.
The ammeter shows 2 kA
